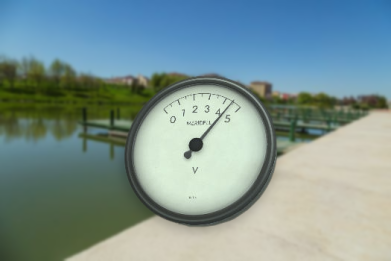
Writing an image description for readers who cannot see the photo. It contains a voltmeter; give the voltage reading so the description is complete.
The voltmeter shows 4.5 V
